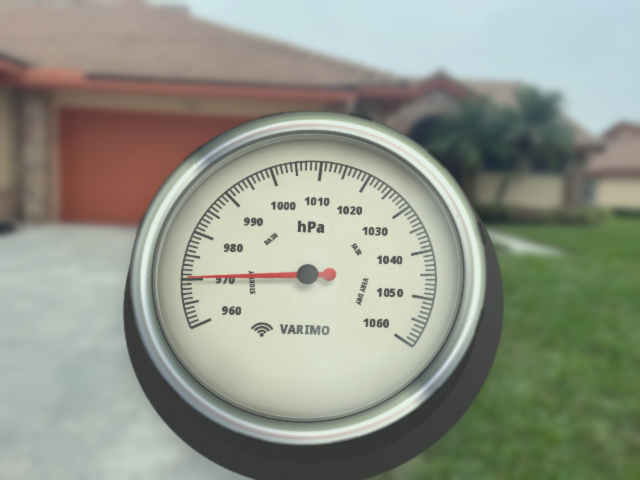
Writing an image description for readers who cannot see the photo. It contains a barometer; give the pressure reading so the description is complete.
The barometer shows 970 hPa
